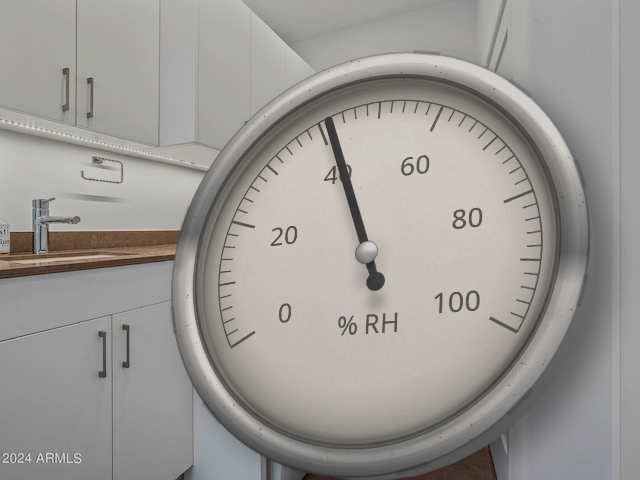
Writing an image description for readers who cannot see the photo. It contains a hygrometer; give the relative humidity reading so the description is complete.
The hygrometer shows 42 %
